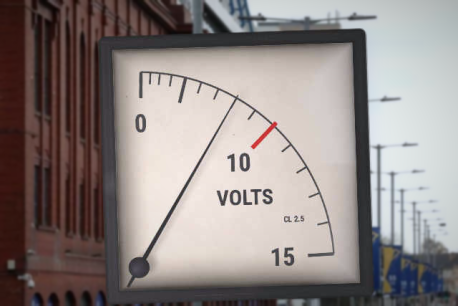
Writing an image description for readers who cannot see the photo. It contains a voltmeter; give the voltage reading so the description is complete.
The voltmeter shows 8 V
